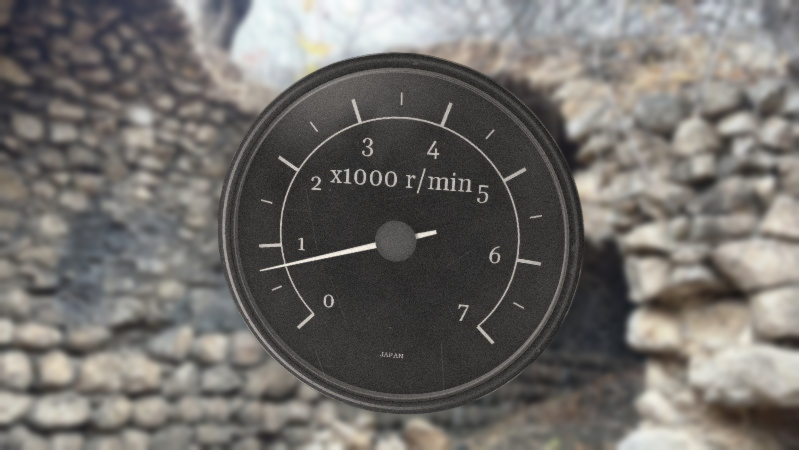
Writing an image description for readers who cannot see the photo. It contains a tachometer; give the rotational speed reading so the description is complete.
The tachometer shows 750 rpm
